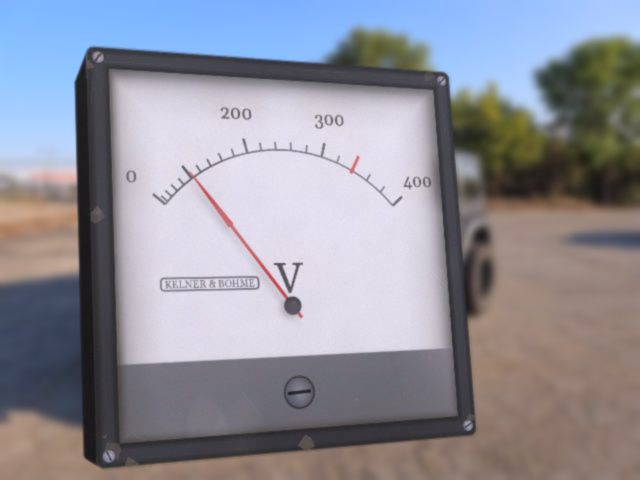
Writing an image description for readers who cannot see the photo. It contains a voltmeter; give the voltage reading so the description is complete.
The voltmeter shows 100 V
